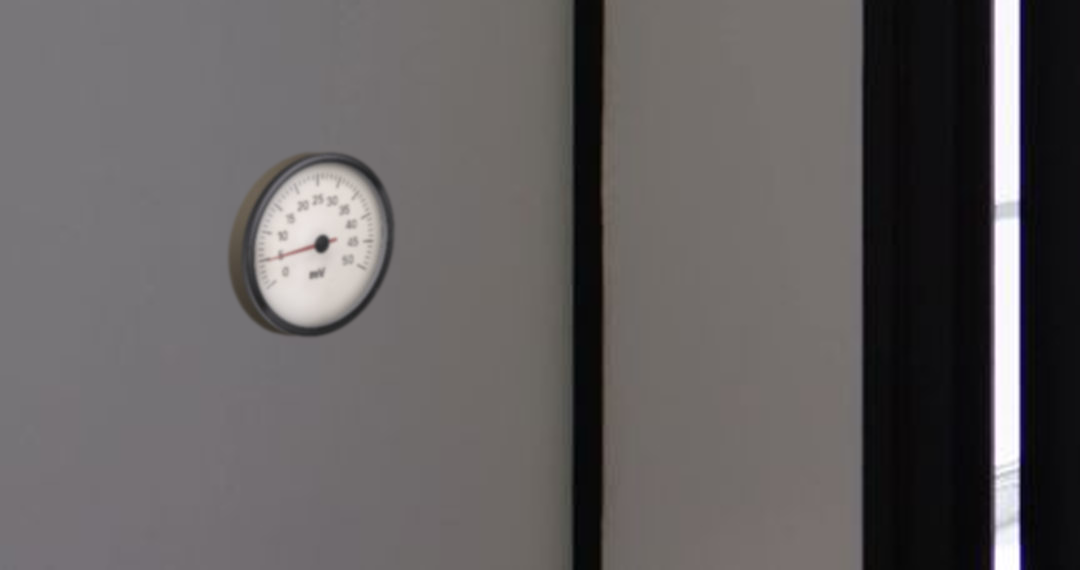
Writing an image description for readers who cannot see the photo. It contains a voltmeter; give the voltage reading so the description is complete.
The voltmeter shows 5 mV
